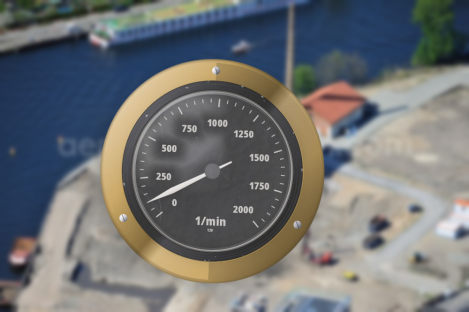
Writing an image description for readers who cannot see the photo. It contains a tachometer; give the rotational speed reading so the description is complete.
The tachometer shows 100 rpm
